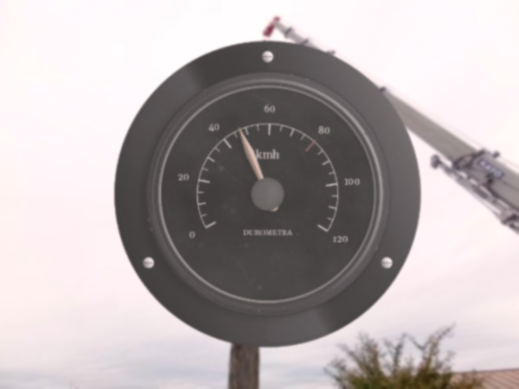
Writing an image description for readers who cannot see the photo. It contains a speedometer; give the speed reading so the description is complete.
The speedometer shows 47.5 km/h
